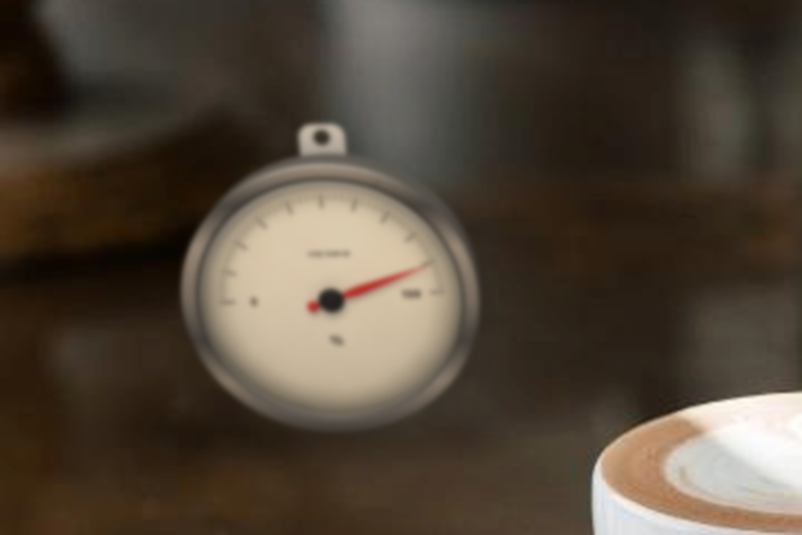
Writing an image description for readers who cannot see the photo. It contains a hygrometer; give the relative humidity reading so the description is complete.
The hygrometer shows 90 %
